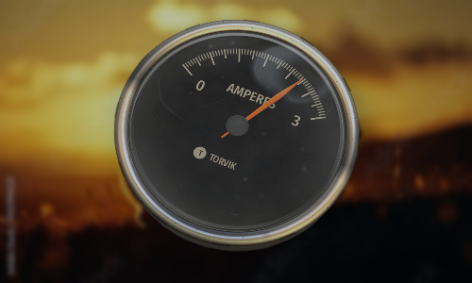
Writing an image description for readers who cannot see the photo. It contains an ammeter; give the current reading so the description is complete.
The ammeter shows 2.25 A
